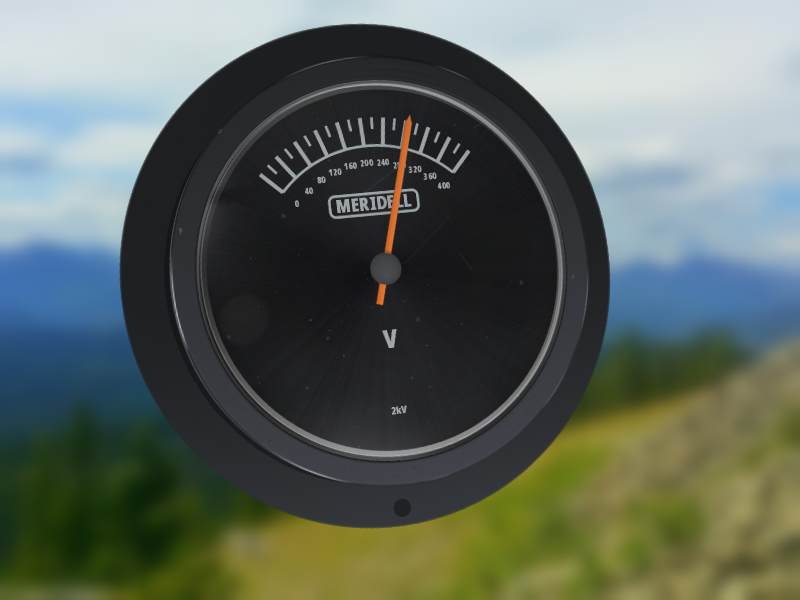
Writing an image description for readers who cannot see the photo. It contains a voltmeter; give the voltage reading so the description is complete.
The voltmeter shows 280 V
